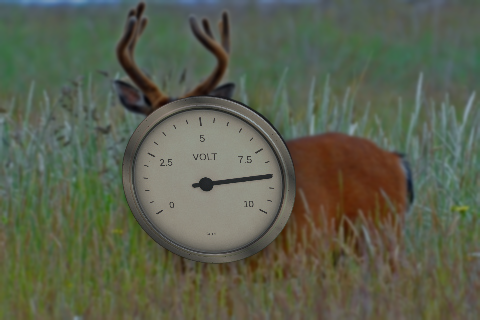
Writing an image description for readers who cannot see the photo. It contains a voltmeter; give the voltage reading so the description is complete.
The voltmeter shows 8.5 V
